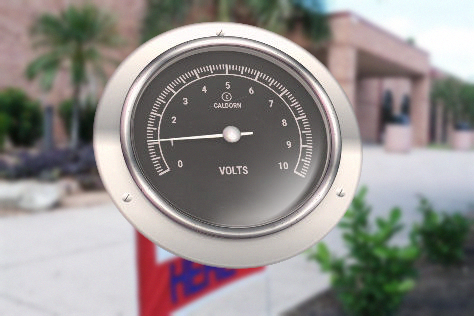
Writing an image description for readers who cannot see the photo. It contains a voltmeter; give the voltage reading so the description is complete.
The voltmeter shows 1 V
